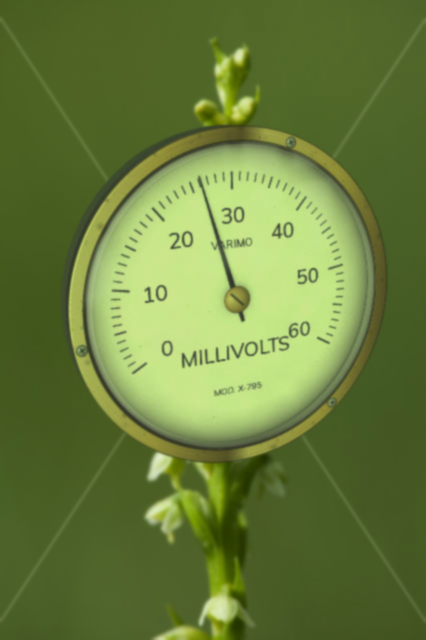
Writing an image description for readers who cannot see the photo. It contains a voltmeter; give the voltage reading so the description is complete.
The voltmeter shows 26 mV
